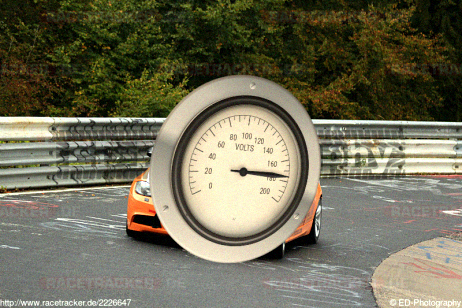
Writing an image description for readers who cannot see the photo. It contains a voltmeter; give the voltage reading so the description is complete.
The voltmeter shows 175 V
